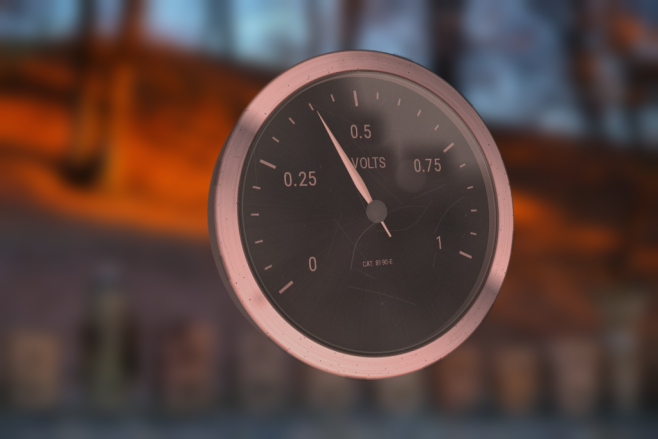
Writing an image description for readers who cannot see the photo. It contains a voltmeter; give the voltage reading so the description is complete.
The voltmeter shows 0.4 V
